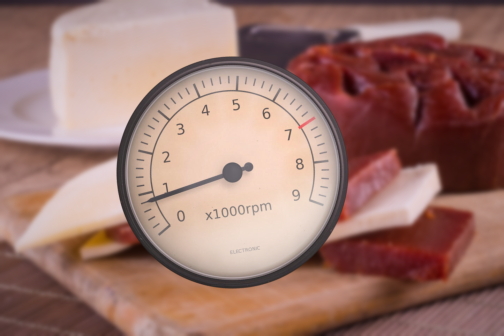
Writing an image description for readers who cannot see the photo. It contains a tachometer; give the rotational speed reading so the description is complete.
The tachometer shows 800 rpm
